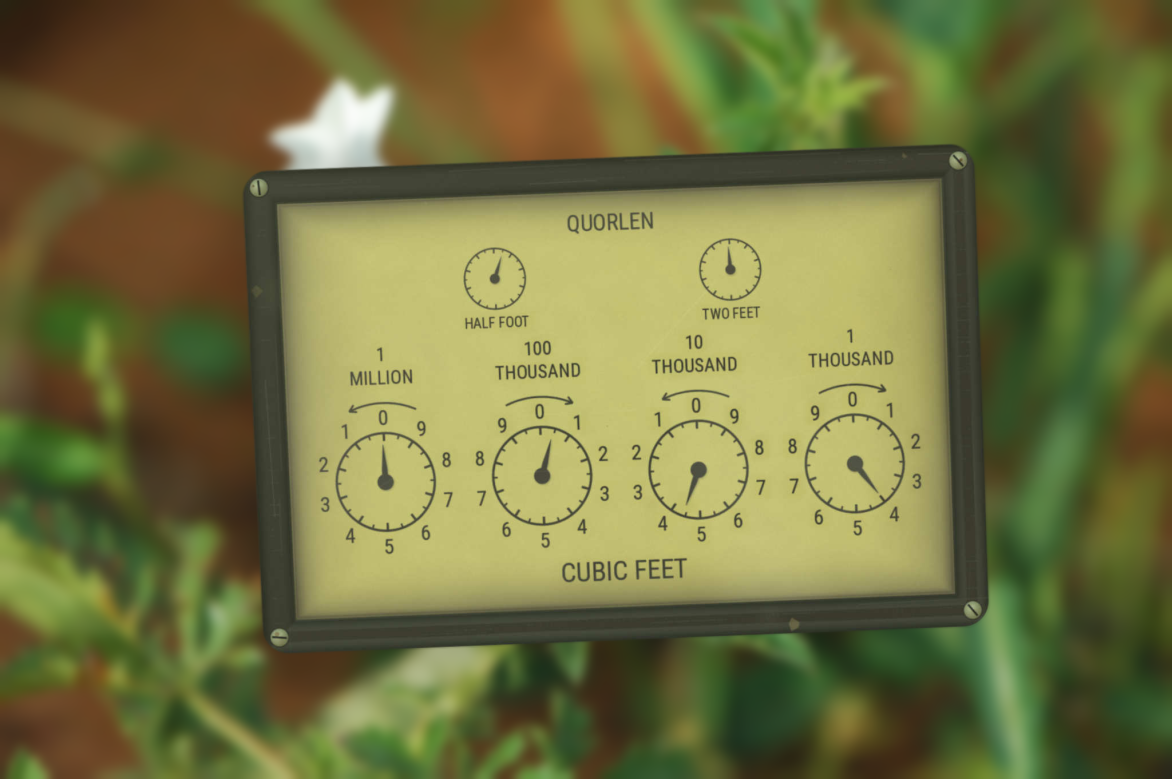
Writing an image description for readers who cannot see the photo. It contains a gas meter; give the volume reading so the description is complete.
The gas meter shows 4400 ft³
